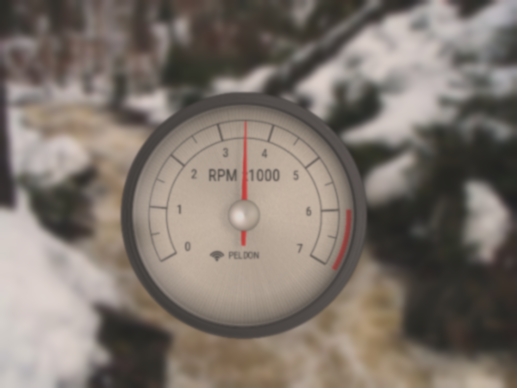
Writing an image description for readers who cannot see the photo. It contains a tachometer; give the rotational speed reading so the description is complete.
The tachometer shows 3500 rpm
